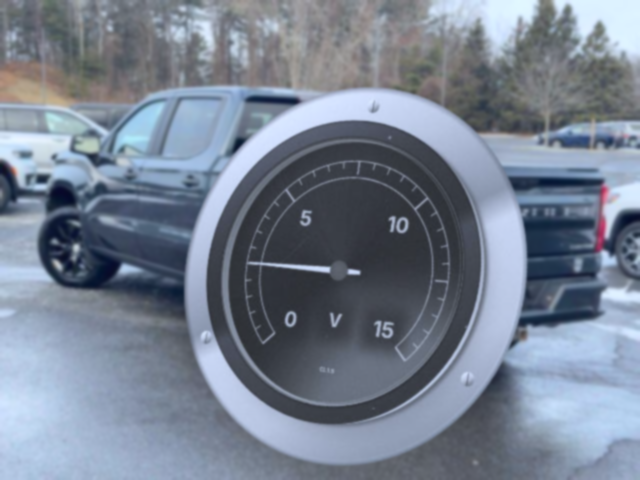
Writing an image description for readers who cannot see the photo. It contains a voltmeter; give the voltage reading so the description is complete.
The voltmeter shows 2.5 V
